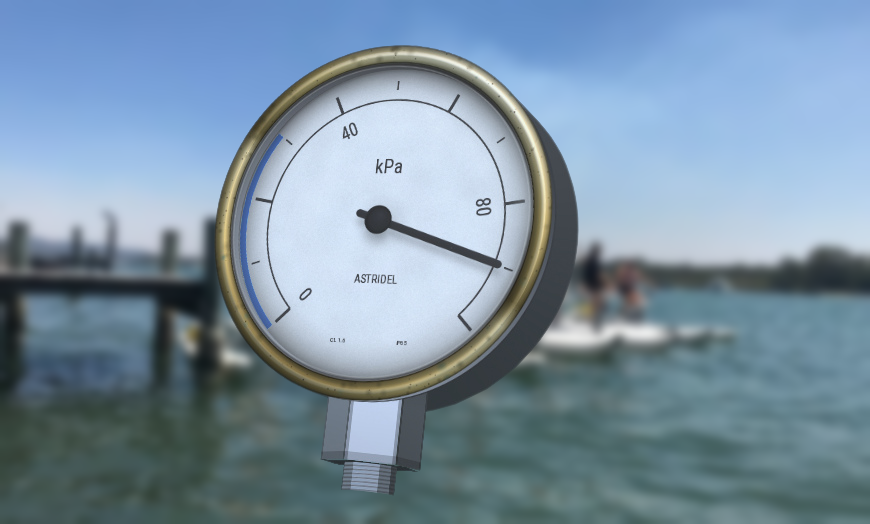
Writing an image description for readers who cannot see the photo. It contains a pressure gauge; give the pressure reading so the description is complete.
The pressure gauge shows 90 kPa
